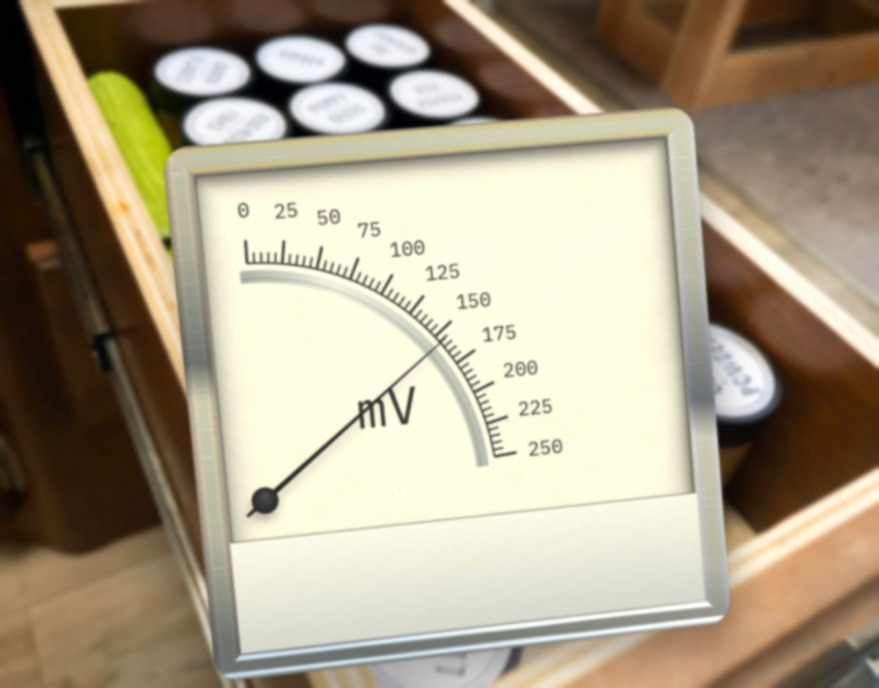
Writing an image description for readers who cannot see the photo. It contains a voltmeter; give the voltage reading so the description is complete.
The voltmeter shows 155 mV
